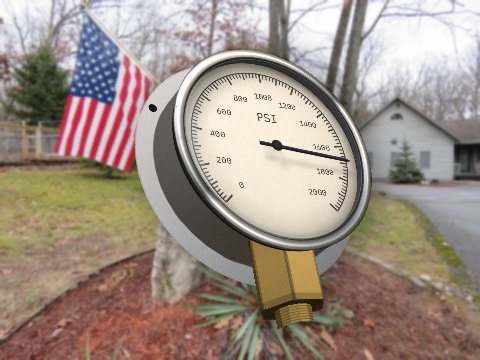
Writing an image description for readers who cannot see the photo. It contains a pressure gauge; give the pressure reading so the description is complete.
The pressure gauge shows 1700 psi
